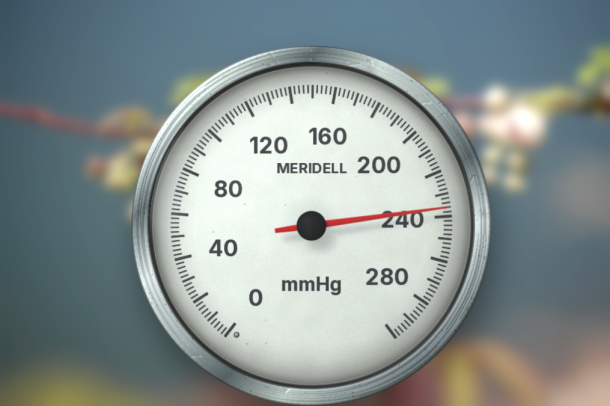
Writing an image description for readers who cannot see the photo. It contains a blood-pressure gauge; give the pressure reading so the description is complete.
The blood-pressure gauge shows 236 mmHg
